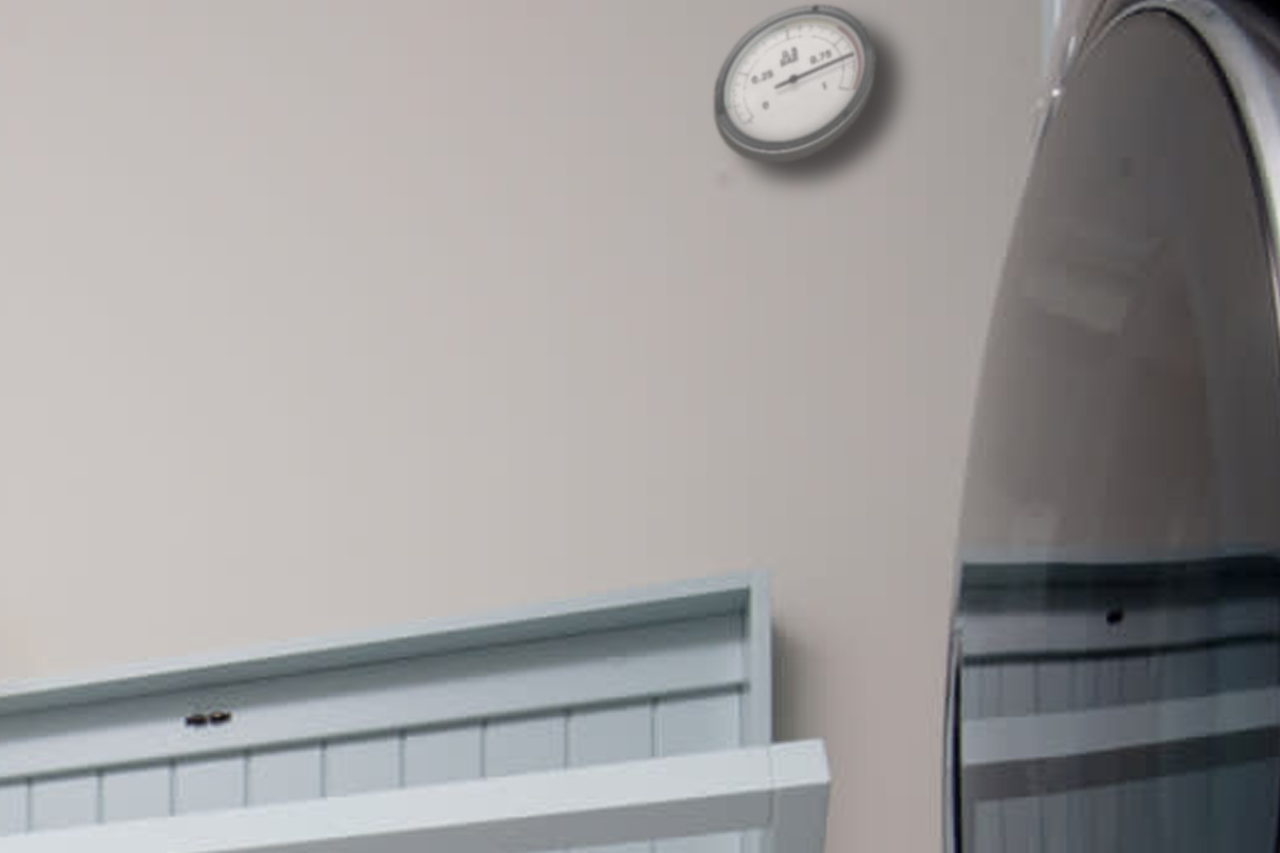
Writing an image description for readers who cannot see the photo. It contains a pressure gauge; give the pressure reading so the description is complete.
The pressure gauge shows 0.85 bar
